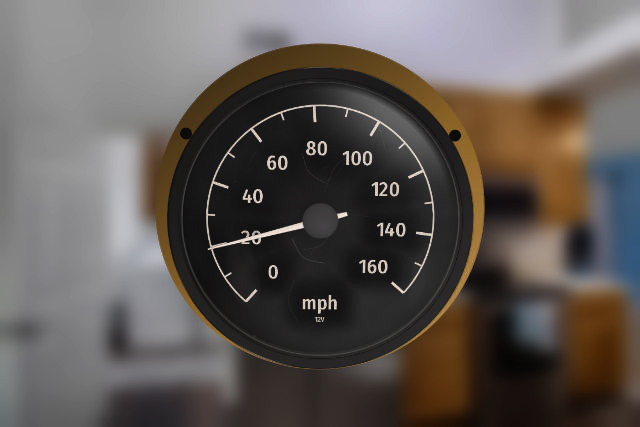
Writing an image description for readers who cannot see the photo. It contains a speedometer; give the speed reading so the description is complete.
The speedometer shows 20 mph
